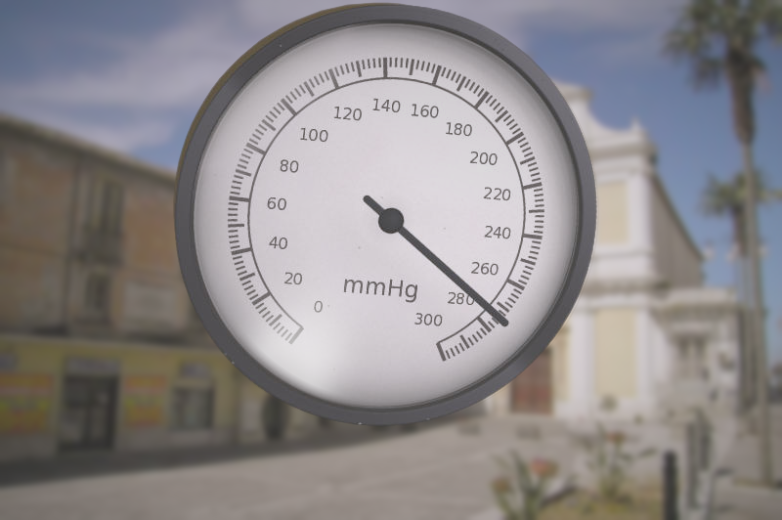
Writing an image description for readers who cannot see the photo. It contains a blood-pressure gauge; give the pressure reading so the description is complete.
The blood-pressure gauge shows 274 mmHg
